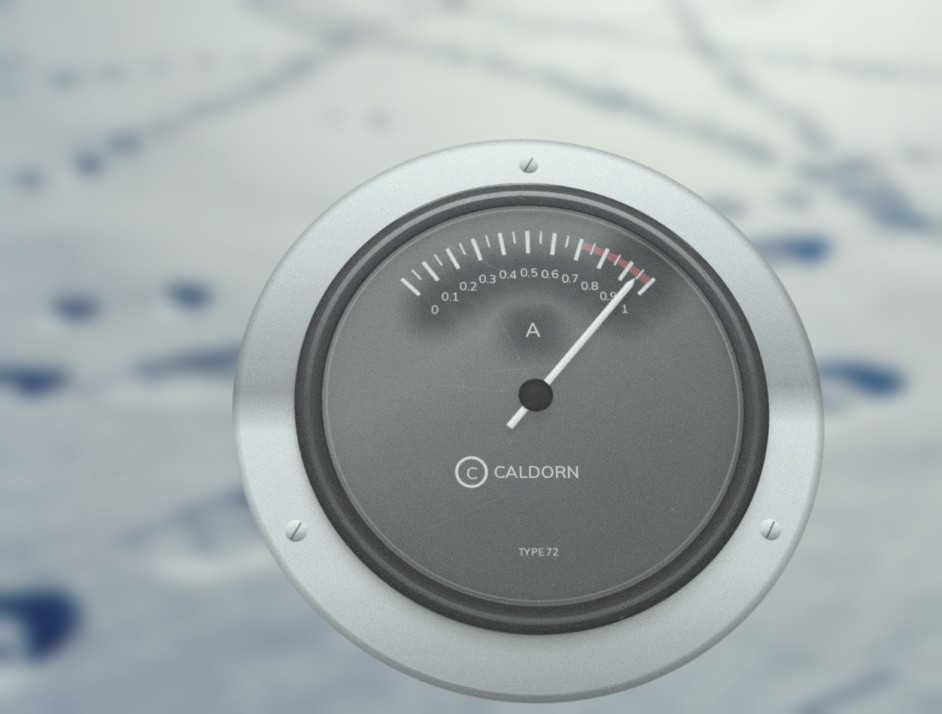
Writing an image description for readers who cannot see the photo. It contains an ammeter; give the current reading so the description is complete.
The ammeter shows 0.95 A
